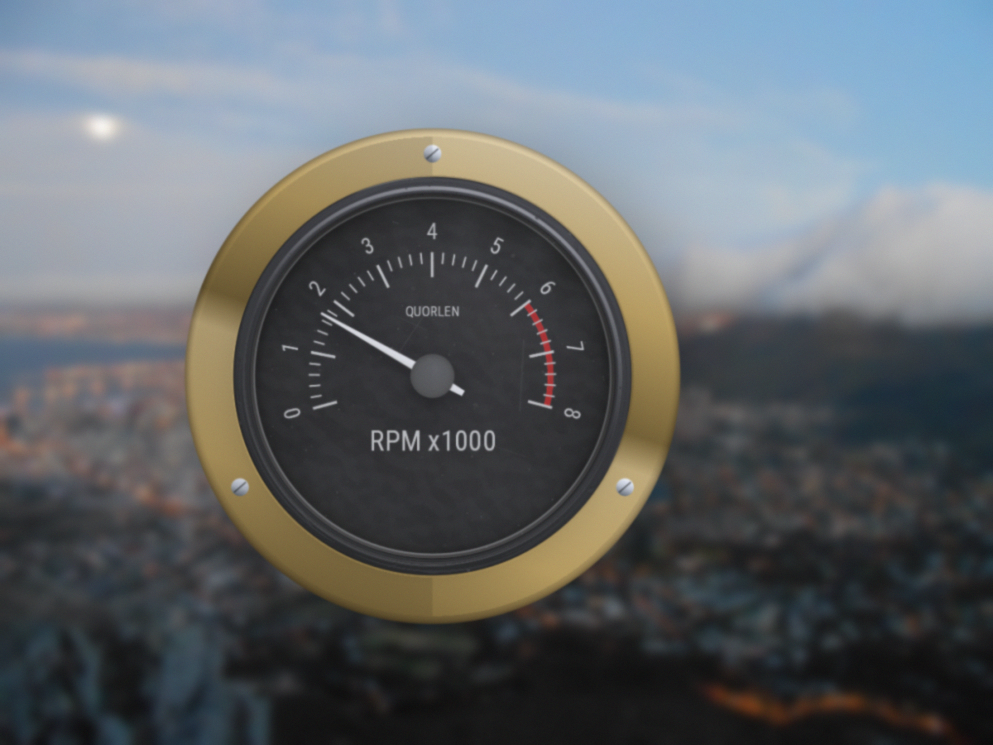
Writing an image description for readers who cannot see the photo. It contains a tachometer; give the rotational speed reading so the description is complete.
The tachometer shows 1700 rpm
